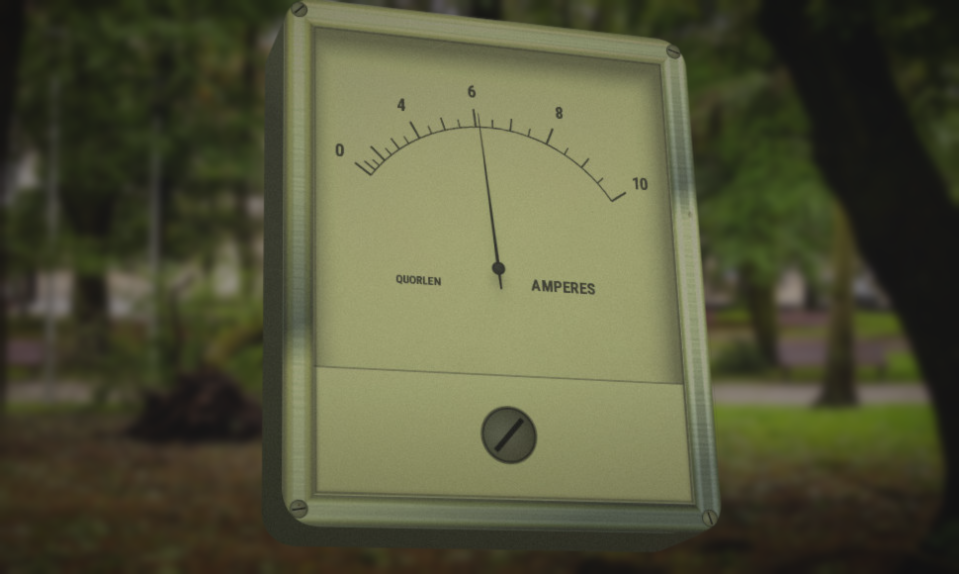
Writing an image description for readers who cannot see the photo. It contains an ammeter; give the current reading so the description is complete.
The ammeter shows 6 A
